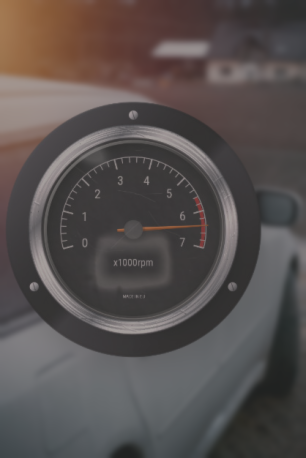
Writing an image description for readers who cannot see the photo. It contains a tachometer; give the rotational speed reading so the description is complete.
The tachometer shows 6400 rpm
